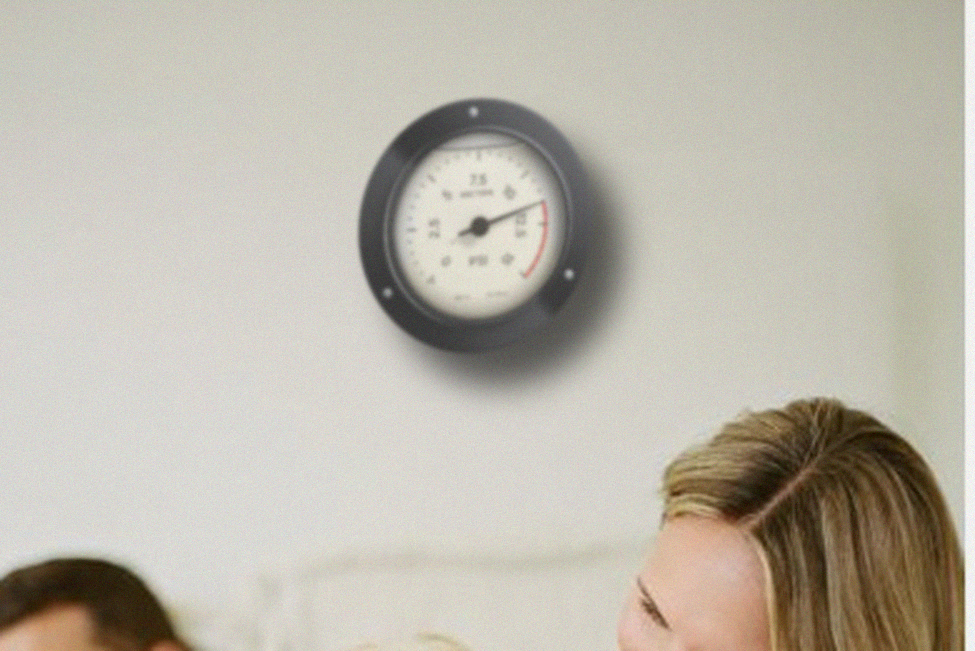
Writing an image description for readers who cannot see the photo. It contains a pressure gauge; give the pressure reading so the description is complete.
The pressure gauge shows 11.5 psi
